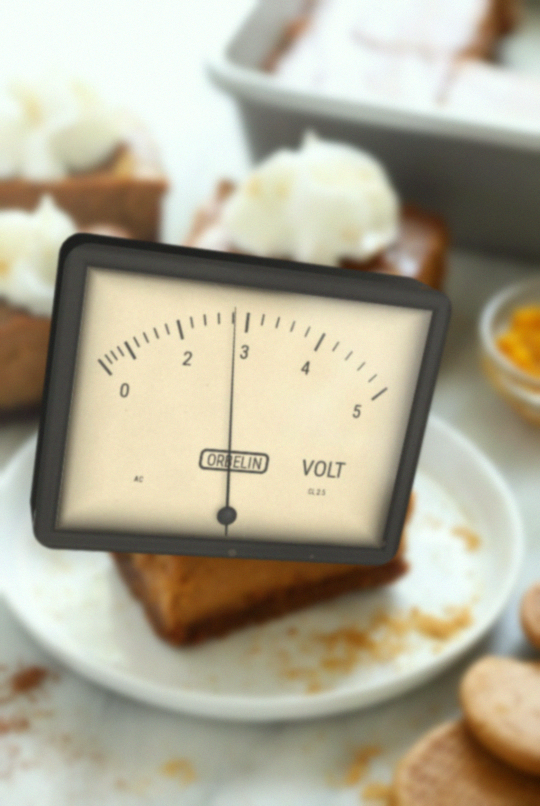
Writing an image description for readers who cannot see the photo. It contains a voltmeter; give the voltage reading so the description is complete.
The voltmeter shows 2.8 V
